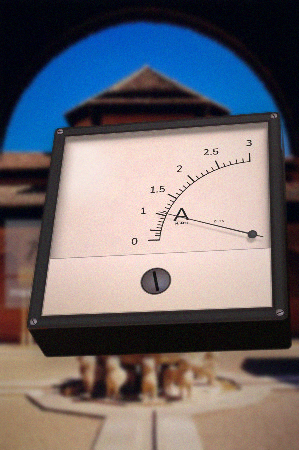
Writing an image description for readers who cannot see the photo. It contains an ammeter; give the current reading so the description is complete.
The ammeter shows 1 A
